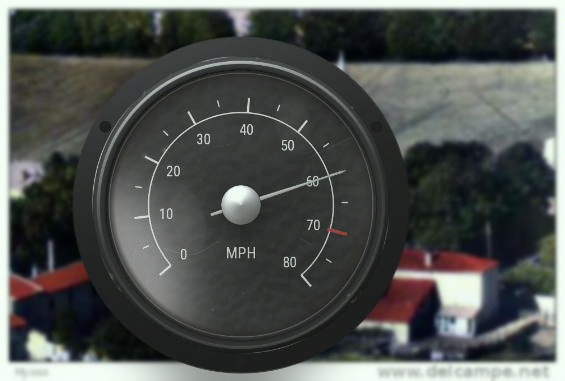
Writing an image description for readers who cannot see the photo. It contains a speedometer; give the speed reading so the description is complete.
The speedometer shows 60 mph
